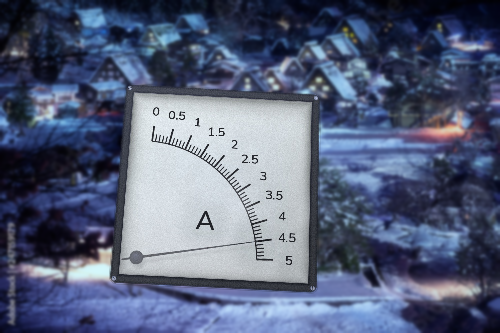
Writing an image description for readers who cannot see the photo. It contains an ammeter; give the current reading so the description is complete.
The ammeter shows 4.5 A
